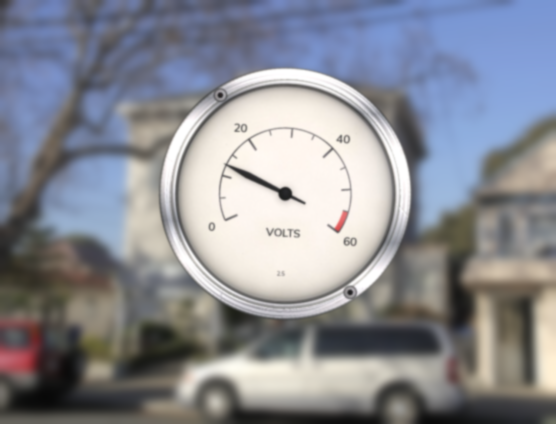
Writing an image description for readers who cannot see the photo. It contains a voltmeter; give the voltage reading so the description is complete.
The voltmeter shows 12.5 V
